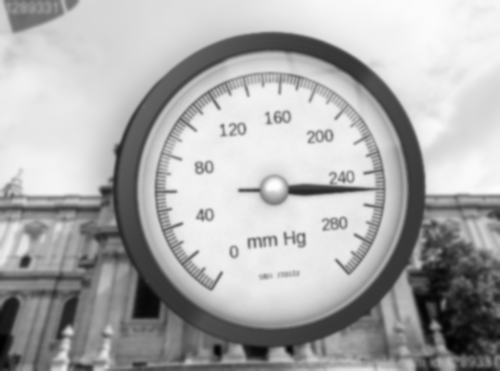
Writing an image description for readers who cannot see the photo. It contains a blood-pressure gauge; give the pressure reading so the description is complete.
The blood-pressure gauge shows 250 mmHg
